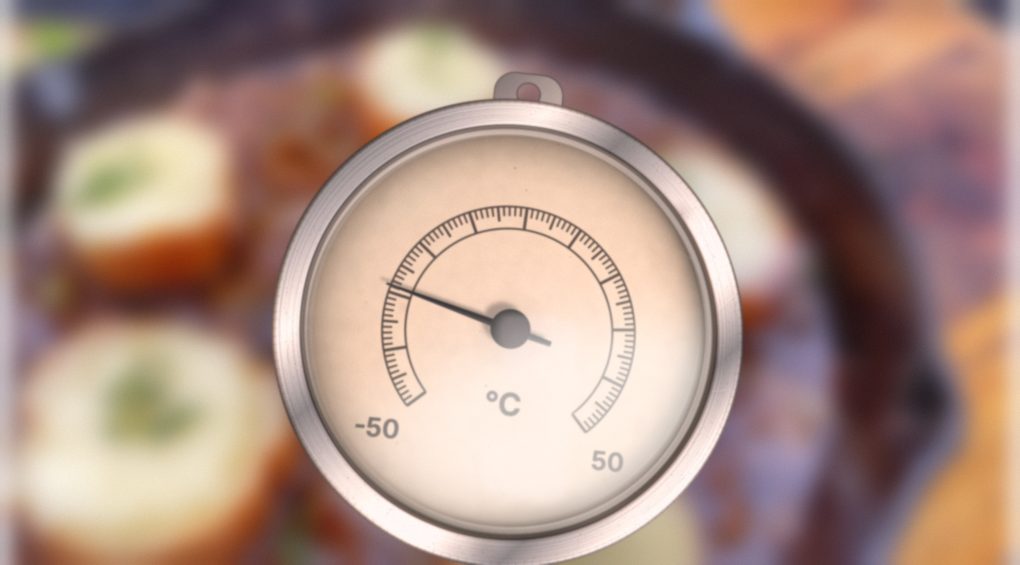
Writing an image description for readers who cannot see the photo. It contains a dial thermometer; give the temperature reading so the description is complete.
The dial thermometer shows -29 °C
